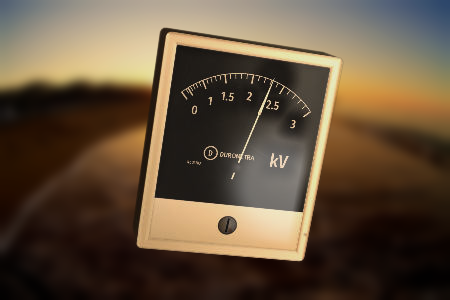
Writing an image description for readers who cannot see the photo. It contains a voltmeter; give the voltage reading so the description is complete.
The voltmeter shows 2.3 kV
